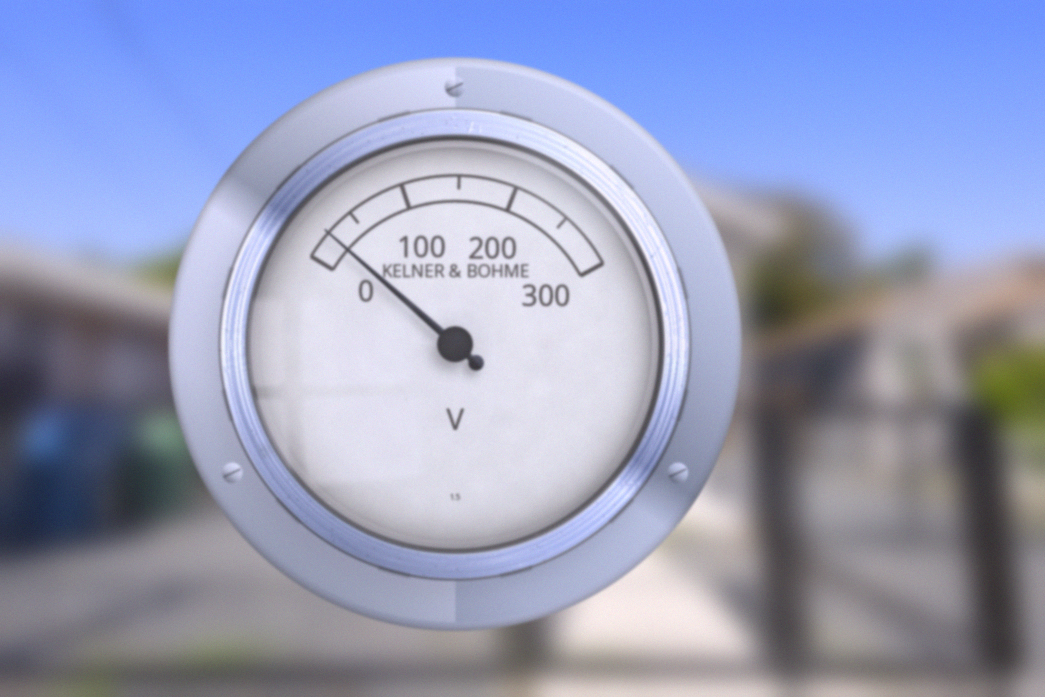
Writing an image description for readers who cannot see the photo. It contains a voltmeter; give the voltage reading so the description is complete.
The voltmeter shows 25 V
